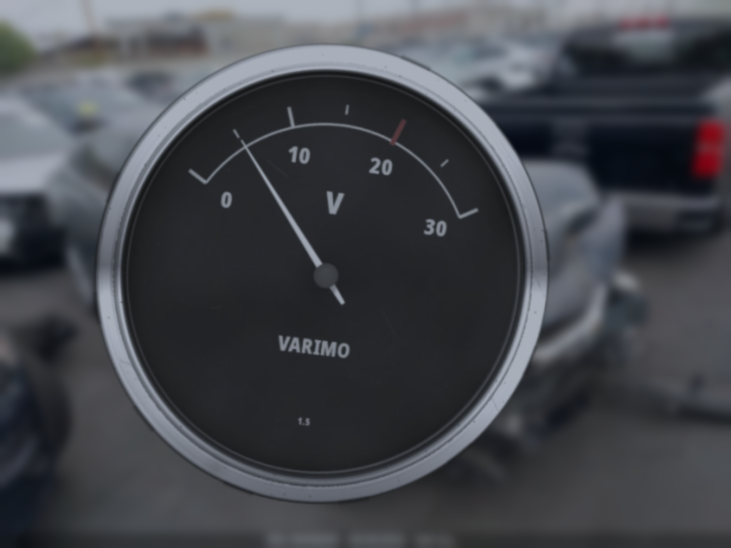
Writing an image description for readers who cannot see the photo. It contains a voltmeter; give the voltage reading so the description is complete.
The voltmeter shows 5 V
